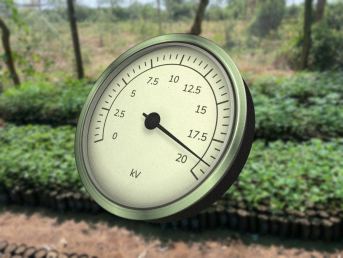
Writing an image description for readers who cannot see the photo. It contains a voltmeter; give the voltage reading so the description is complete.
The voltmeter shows 19 kV
